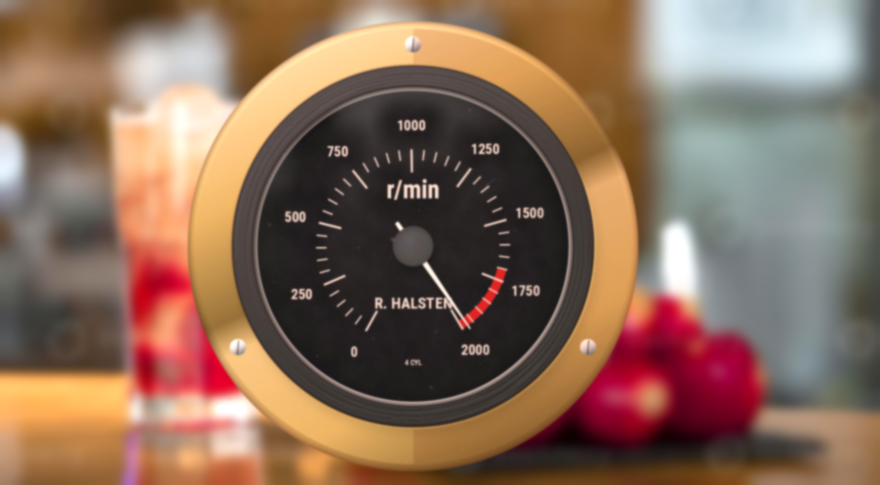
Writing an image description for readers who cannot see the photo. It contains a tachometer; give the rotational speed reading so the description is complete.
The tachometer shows 1975 rpm
